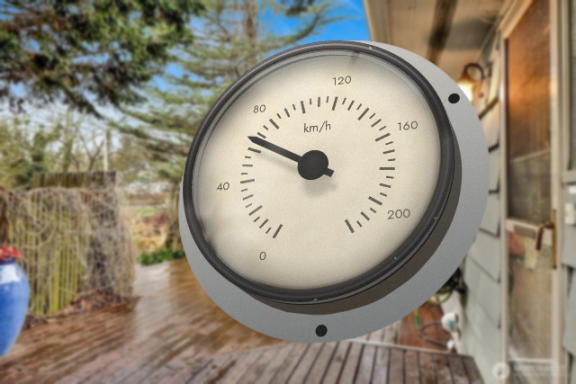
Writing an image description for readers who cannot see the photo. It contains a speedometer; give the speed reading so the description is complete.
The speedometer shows 65 km/h
